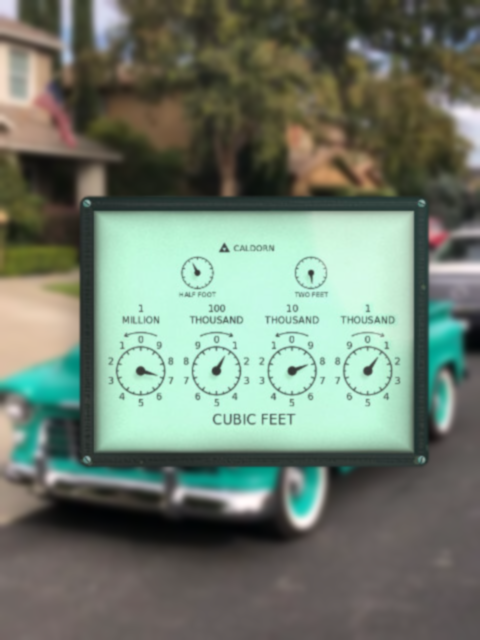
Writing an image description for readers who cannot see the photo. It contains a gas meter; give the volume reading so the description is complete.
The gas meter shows 708100 ft³
